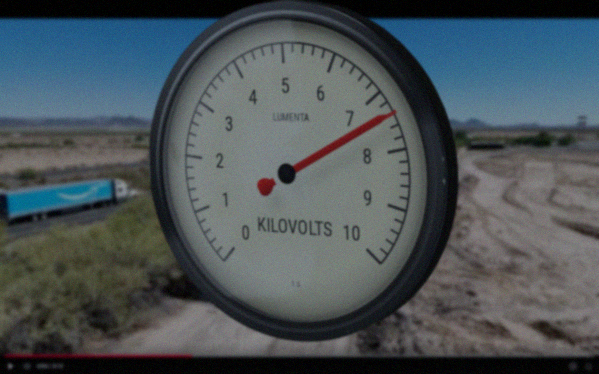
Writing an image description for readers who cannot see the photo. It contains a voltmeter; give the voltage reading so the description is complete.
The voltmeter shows 7.4 kV
